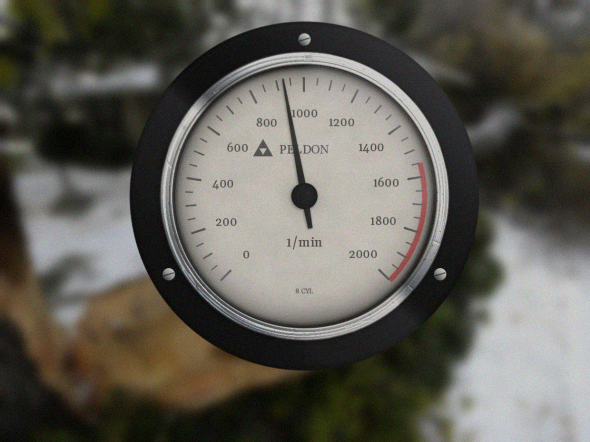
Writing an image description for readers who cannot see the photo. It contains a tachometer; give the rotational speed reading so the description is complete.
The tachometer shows 925 rpm
